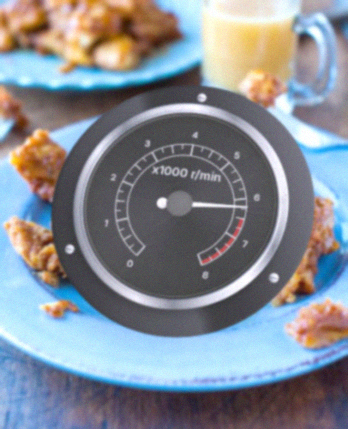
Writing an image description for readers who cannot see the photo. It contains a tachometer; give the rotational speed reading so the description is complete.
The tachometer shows 6250 rpm
